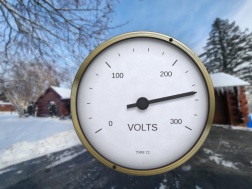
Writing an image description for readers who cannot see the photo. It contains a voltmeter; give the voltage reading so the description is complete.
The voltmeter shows 250 V
